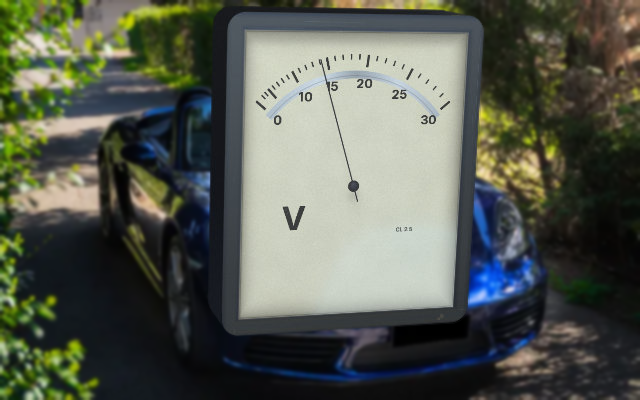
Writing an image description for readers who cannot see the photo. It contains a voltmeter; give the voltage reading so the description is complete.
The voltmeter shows 14 V
